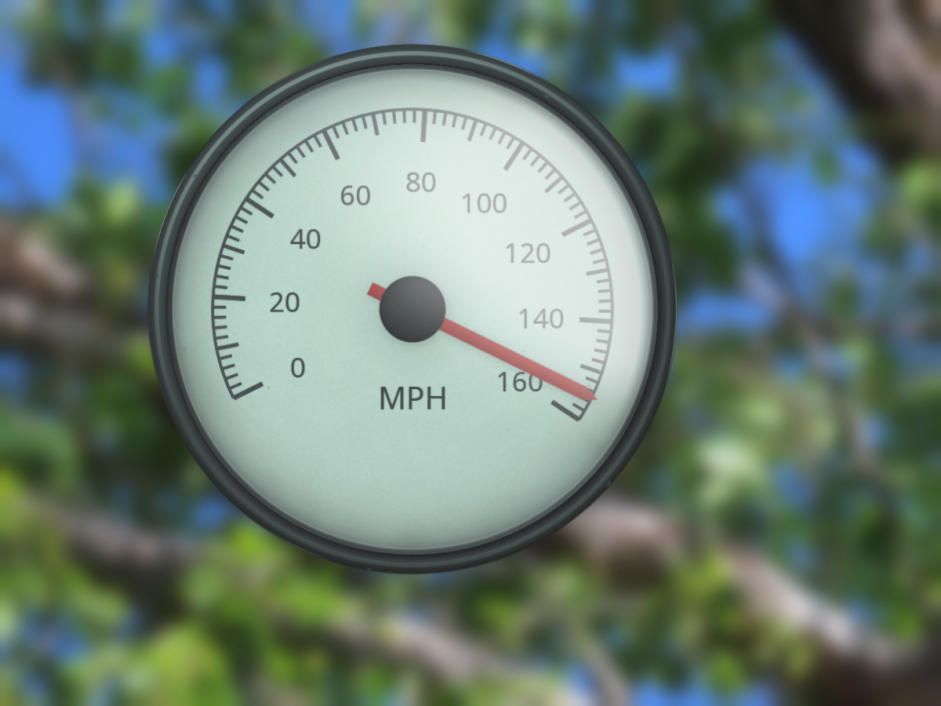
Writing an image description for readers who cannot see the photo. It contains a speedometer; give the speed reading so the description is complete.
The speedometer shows 155 mph
